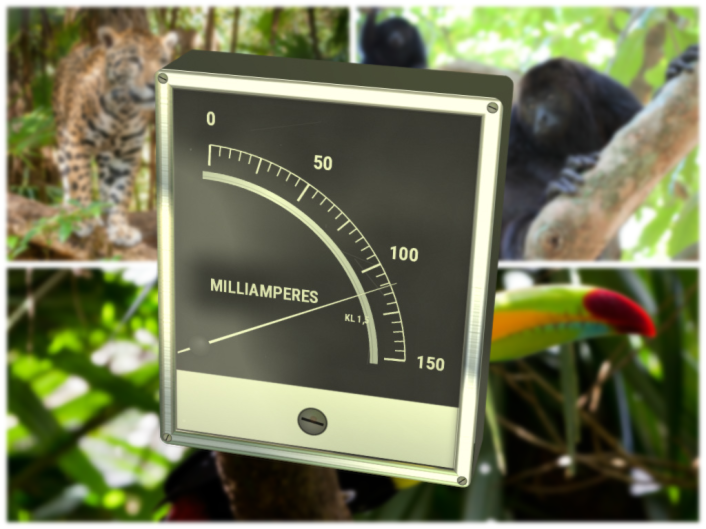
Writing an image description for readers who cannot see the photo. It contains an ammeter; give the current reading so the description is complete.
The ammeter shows 110 mA
